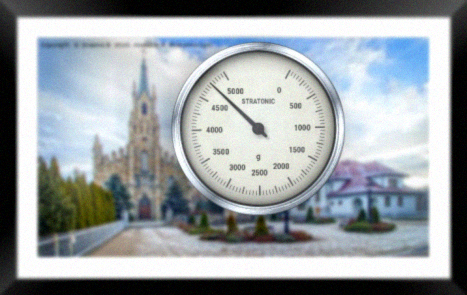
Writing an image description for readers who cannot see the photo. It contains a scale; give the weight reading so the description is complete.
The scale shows 4750 g
